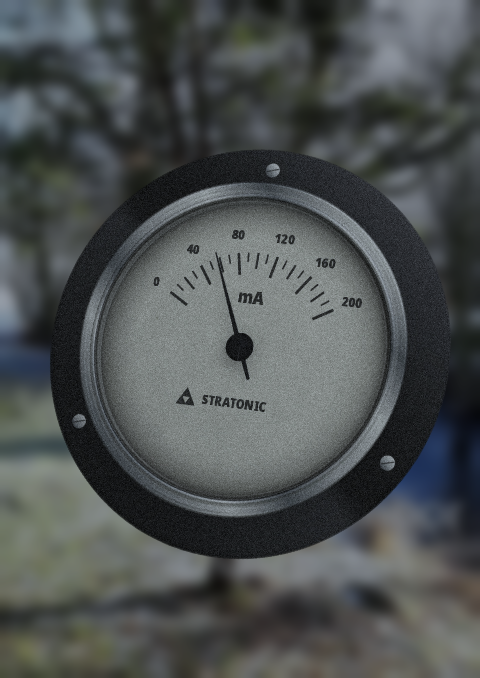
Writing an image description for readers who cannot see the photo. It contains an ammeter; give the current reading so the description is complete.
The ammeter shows 60 mA
